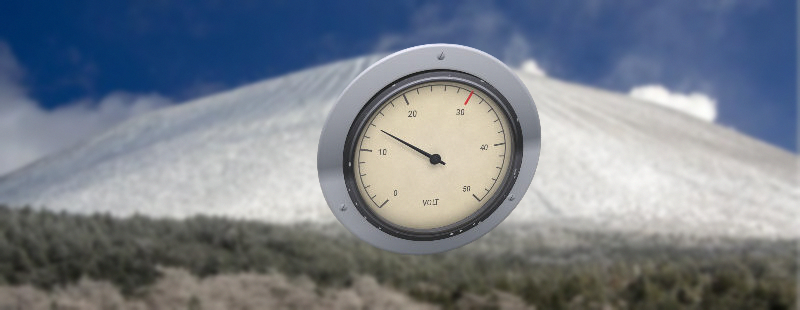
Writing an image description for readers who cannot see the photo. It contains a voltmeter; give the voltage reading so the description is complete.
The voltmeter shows 14 V
